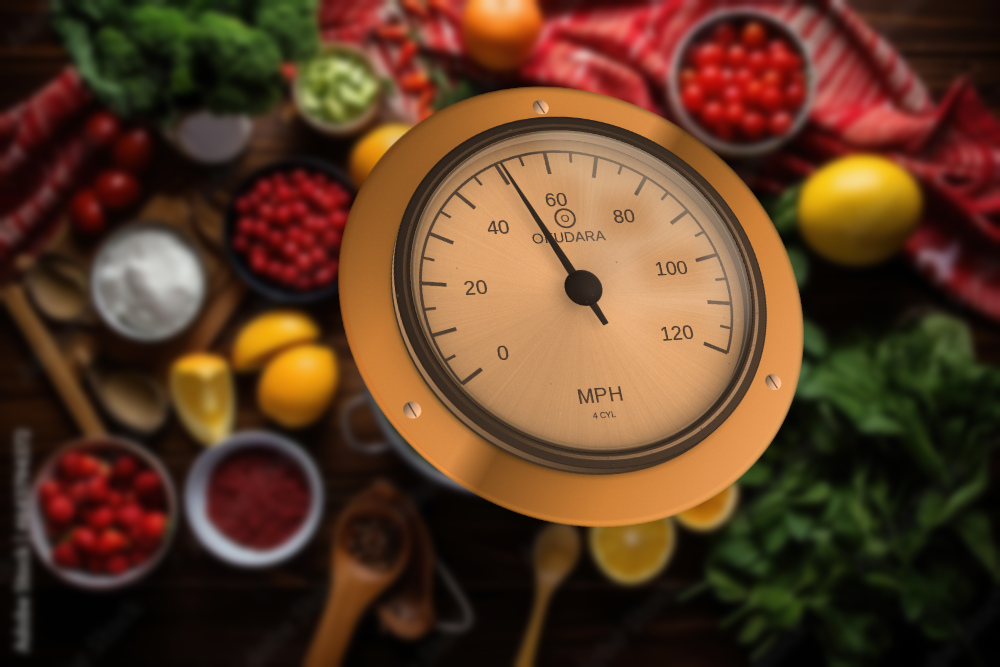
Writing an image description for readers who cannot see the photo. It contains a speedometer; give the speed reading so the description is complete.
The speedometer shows 50 mph
